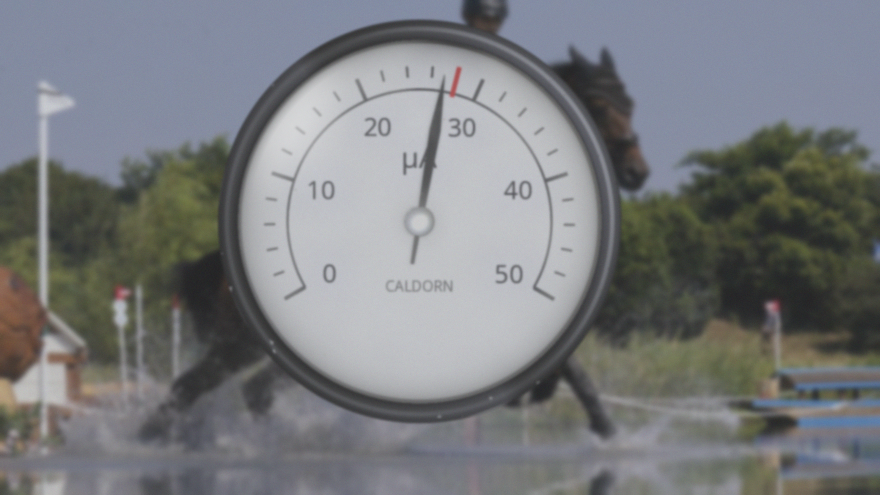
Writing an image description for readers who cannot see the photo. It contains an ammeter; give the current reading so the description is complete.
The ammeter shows 27 µA
